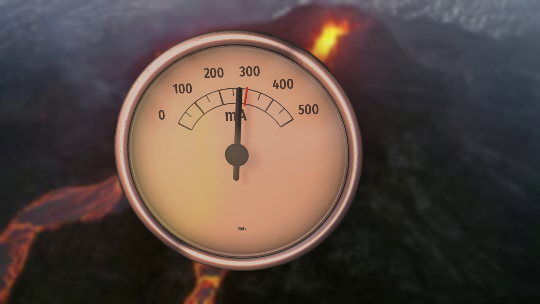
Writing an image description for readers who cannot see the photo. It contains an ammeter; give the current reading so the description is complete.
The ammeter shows 275 mA
